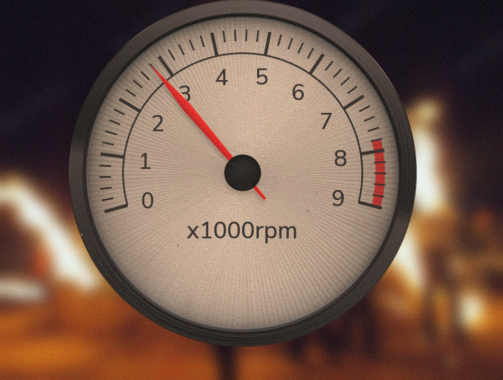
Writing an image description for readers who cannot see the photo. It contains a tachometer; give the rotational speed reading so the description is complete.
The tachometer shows 2800 rpm
